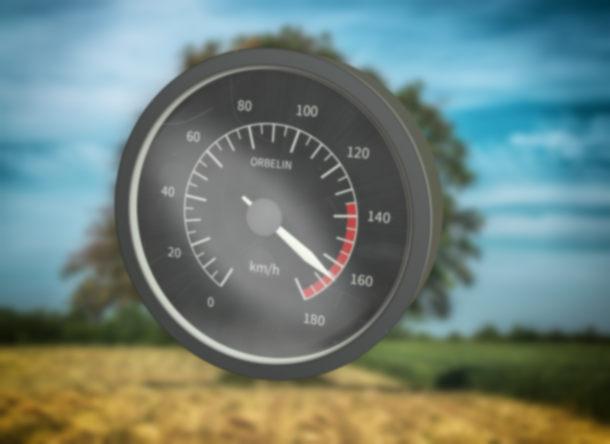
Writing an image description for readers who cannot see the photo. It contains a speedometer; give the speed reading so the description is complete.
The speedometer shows 165 km/h
